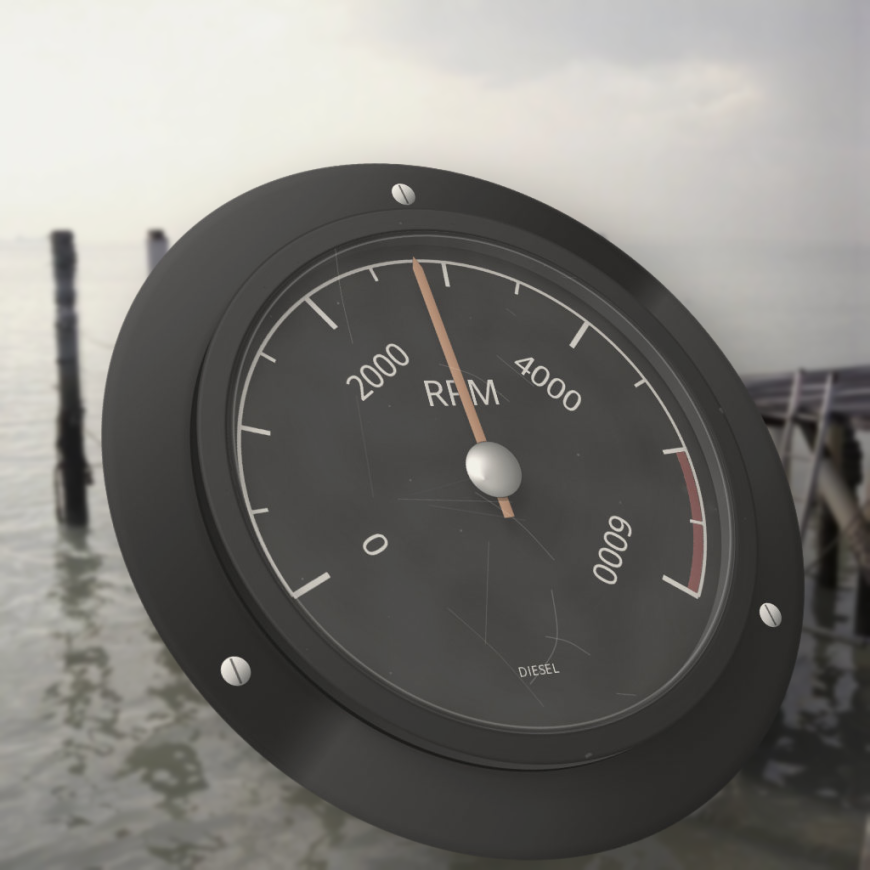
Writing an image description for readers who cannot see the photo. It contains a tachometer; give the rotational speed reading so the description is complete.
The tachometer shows 2750 rpm
